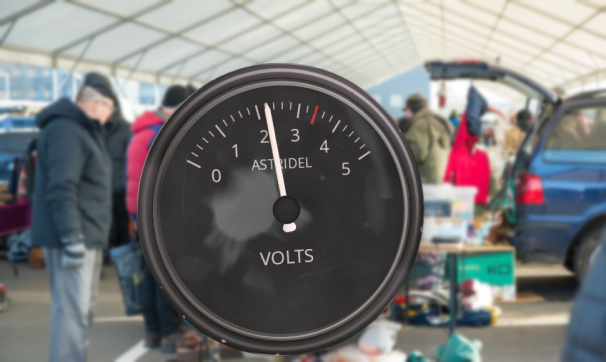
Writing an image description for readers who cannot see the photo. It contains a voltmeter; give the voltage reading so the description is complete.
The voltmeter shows 2.2 V
